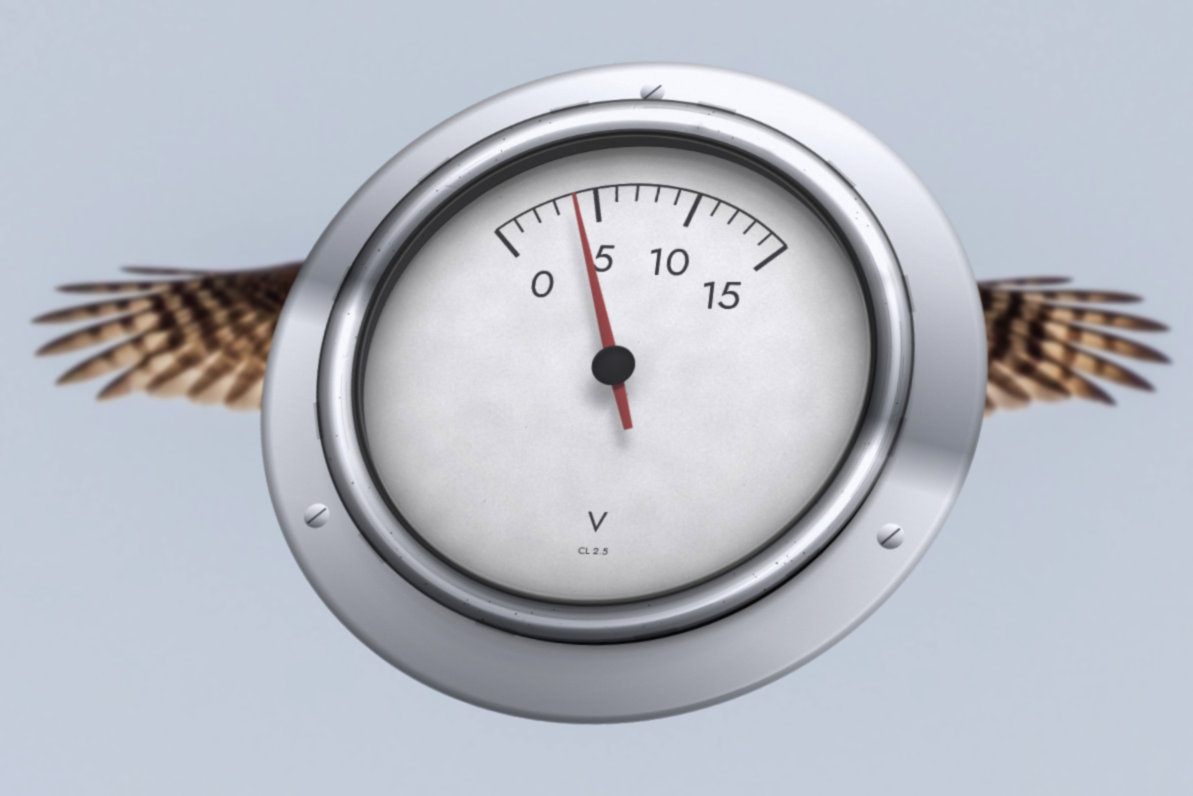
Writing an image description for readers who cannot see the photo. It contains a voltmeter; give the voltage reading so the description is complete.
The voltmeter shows 4 V
